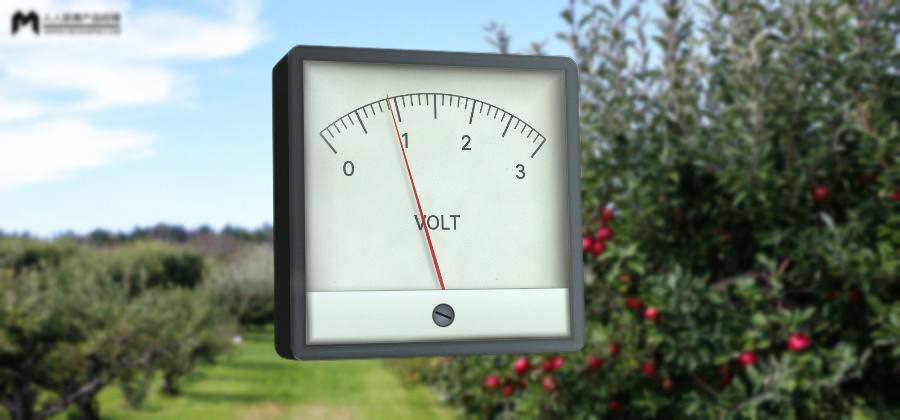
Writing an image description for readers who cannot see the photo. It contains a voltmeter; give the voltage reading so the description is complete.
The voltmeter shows 0.9 V
